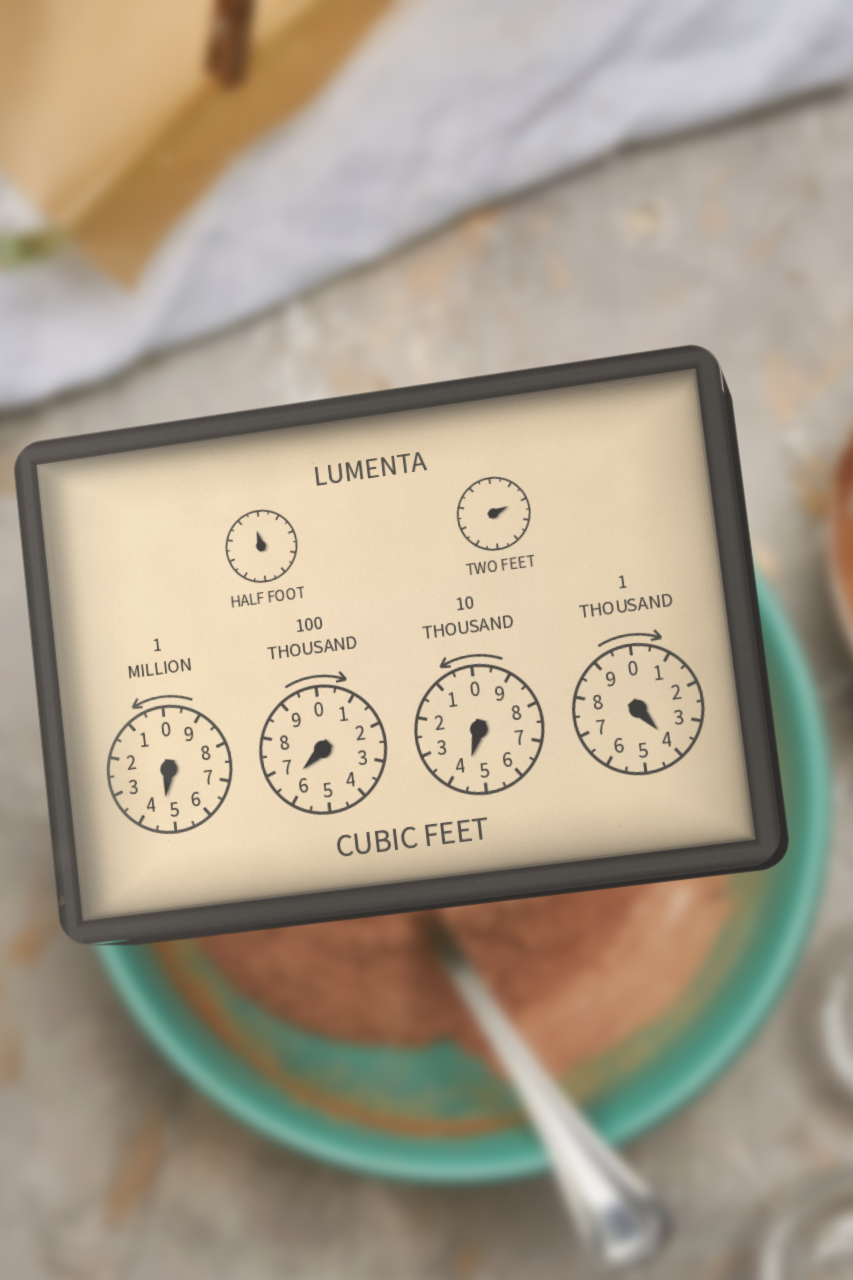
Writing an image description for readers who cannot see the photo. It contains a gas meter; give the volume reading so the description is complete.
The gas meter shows 464400 ft³
